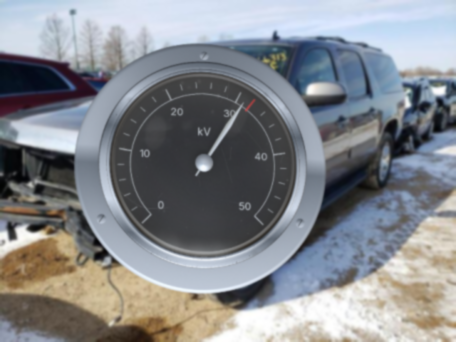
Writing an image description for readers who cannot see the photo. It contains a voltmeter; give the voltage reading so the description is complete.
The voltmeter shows 31 kV
